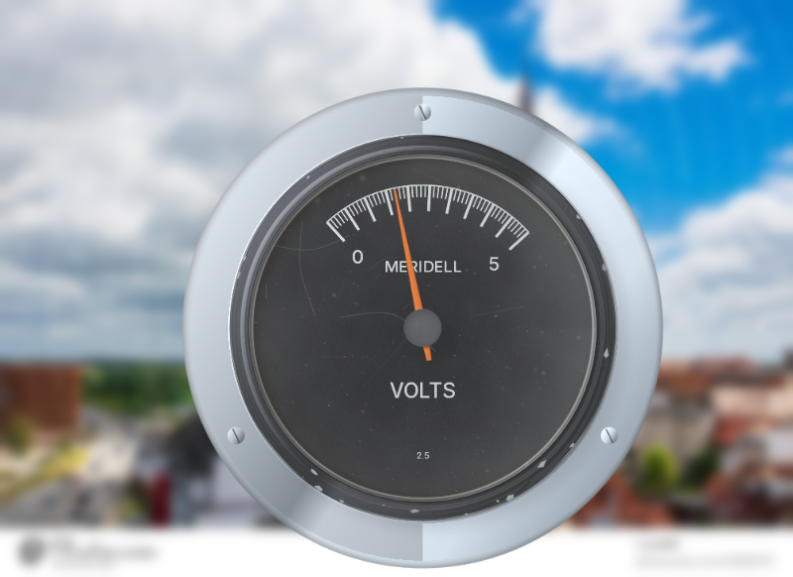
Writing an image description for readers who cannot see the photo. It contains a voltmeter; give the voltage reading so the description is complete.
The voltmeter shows 1.7 V
